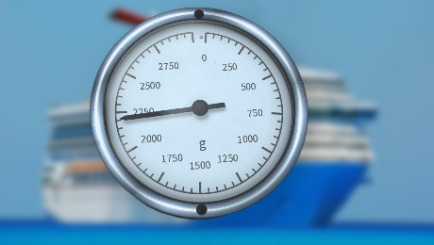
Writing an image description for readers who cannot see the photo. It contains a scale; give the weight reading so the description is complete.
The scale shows 2200 g
